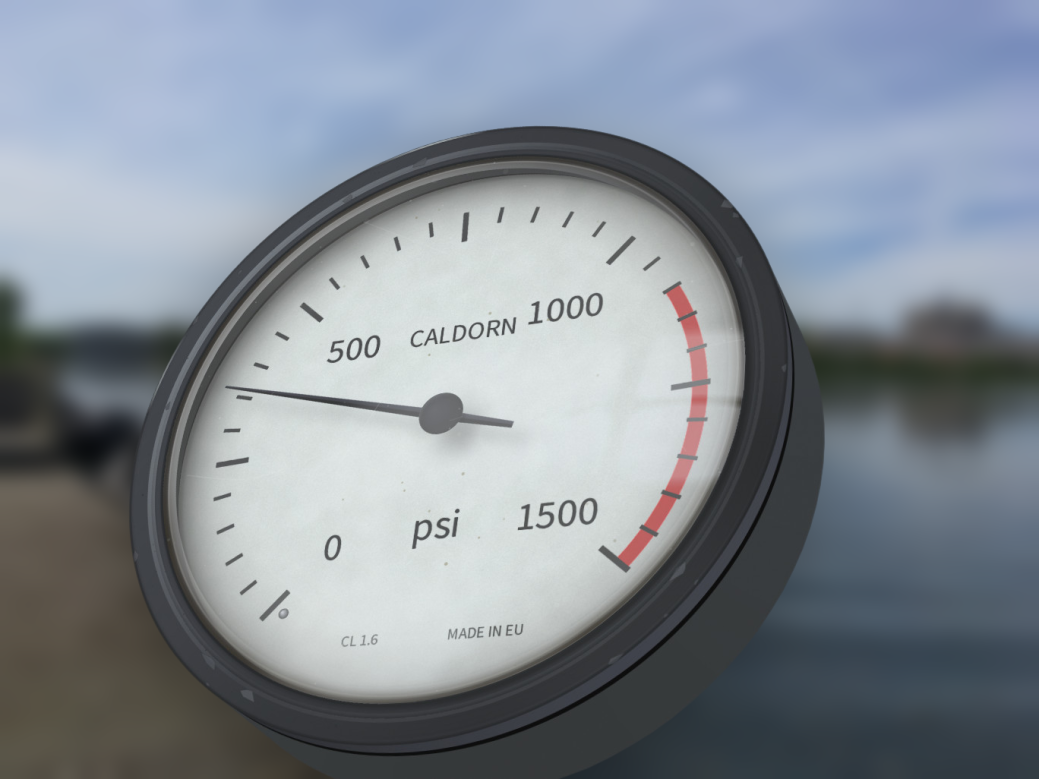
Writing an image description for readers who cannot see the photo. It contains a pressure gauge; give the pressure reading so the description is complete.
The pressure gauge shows 350 psi
